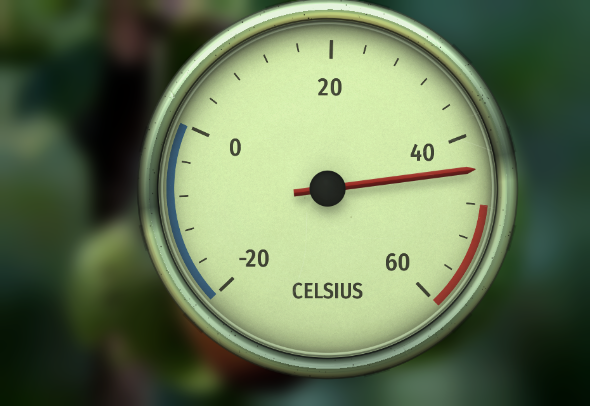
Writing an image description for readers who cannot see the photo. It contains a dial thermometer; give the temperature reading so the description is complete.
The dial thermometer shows 44 °C
